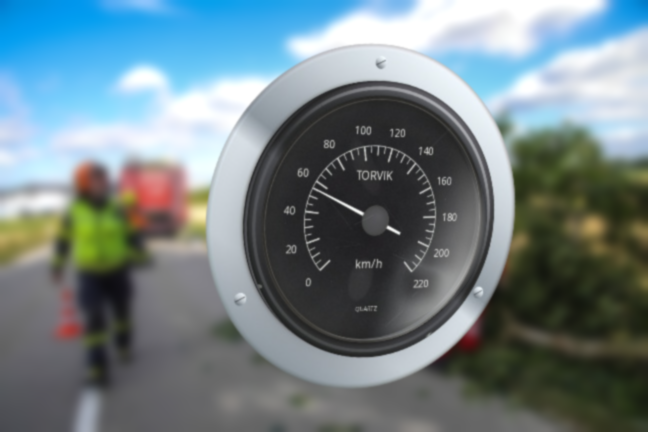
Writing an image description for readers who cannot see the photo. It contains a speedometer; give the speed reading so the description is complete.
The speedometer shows 55 km/h
